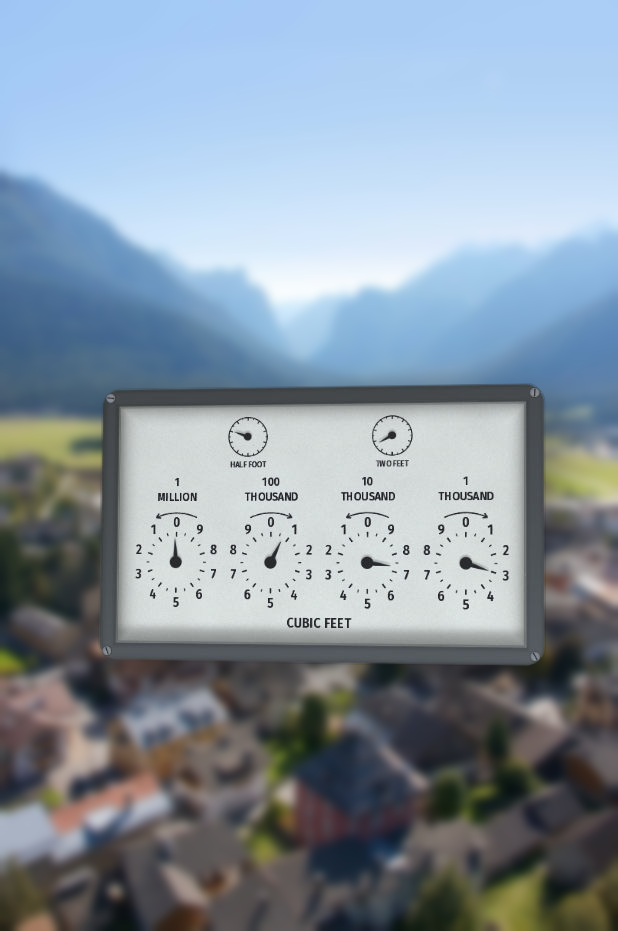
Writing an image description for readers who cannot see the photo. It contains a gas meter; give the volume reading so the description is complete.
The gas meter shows 7300 ft³
